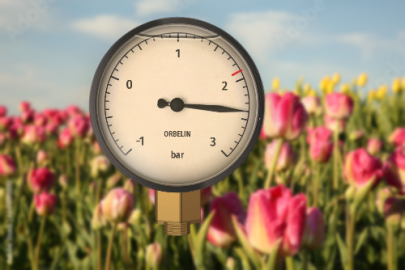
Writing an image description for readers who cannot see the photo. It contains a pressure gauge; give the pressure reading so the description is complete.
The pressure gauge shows 2.4 bar
